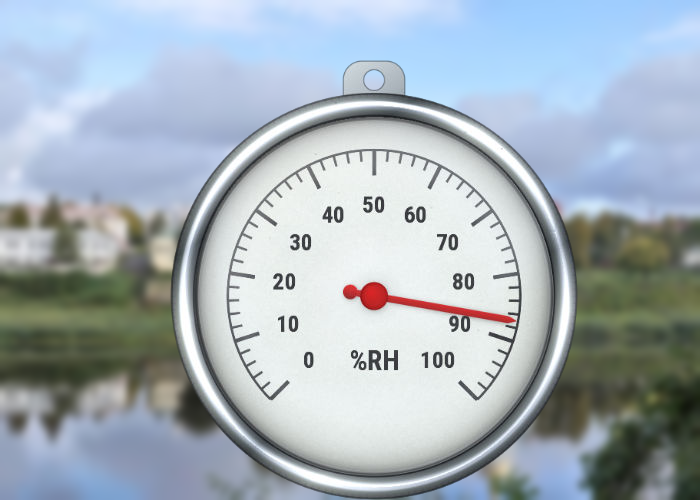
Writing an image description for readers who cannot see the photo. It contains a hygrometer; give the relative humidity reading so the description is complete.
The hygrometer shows 87 %
